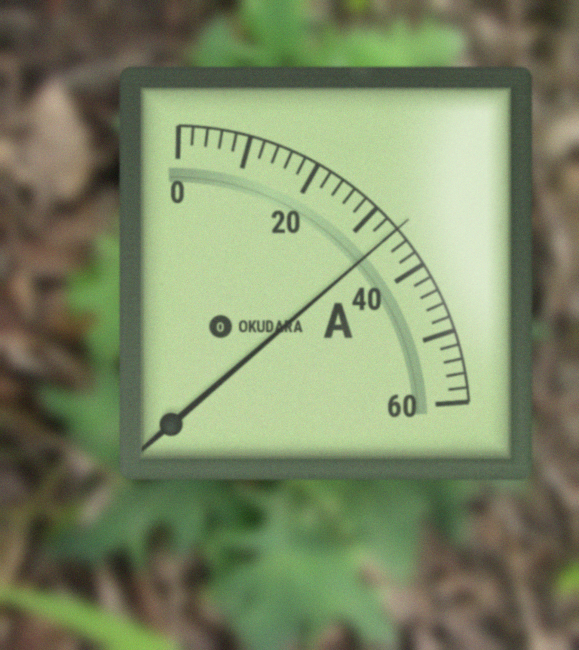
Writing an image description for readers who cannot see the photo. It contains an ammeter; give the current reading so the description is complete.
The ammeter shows 34 A
